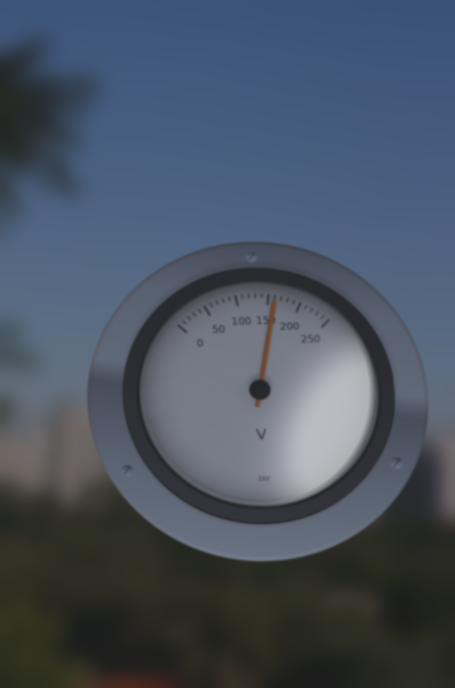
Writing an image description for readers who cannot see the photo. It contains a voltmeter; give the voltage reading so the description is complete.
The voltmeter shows 160 V
